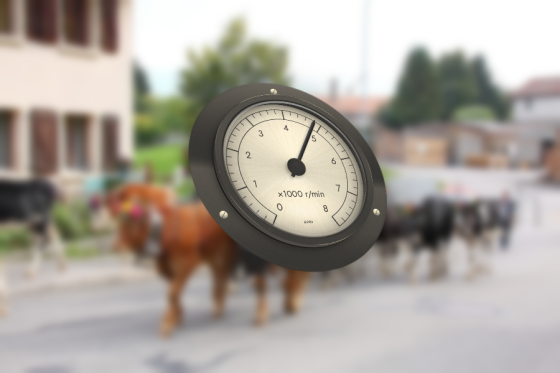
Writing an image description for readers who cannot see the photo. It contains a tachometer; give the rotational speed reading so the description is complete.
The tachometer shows 4800 rpm
